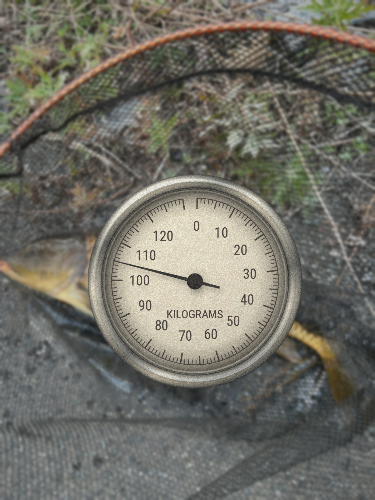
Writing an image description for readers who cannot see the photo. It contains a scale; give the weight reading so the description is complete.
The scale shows 105 kg
